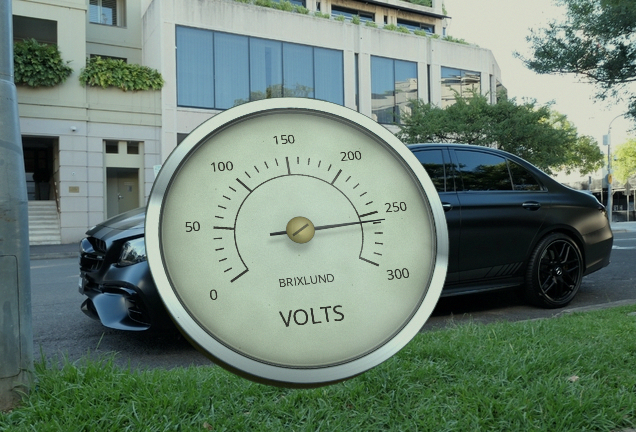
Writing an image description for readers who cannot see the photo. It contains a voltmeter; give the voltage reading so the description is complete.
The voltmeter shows 260 V
